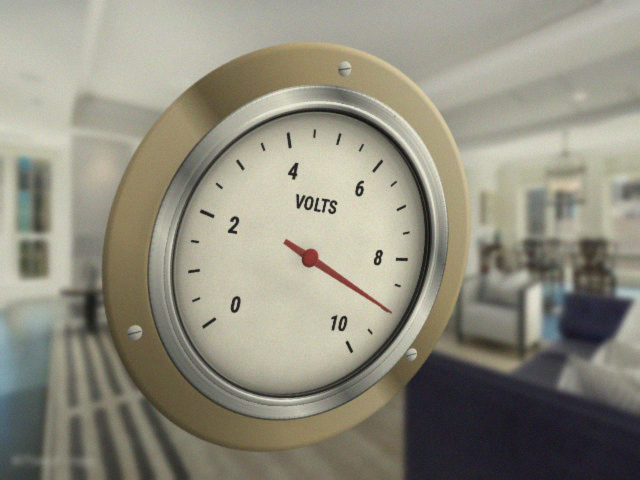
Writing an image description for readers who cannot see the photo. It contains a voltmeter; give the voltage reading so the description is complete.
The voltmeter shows 9 V
